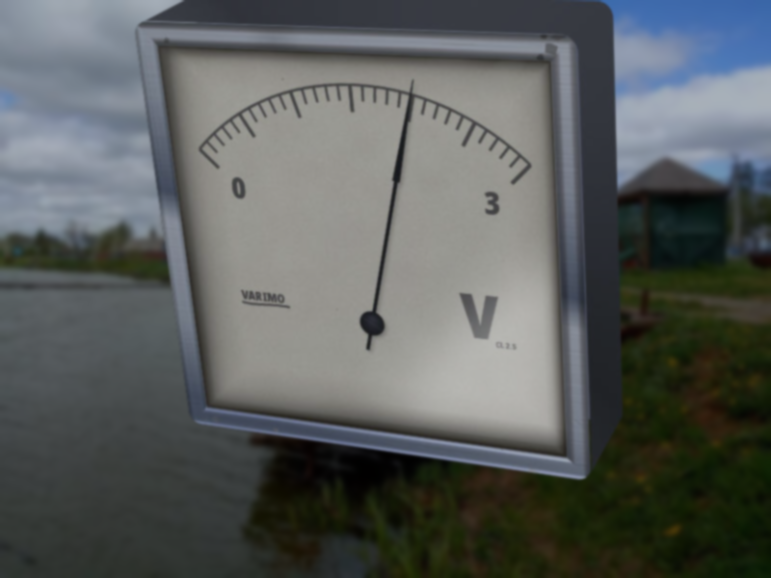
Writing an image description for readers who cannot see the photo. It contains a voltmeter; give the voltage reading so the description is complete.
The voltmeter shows 2 V
